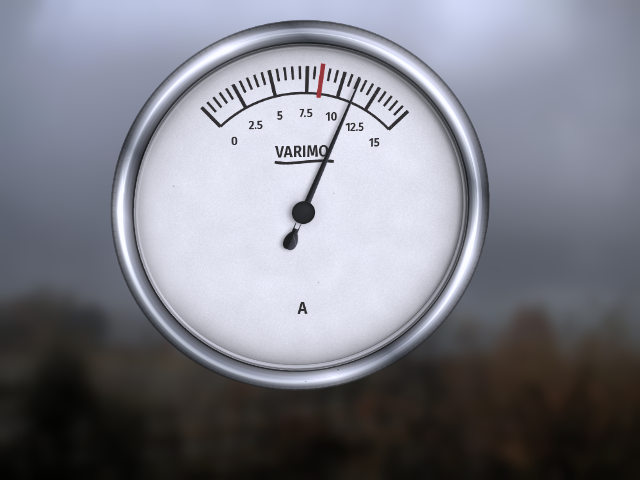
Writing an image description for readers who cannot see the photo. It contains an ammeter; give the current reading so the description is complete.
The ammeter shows 11 A
